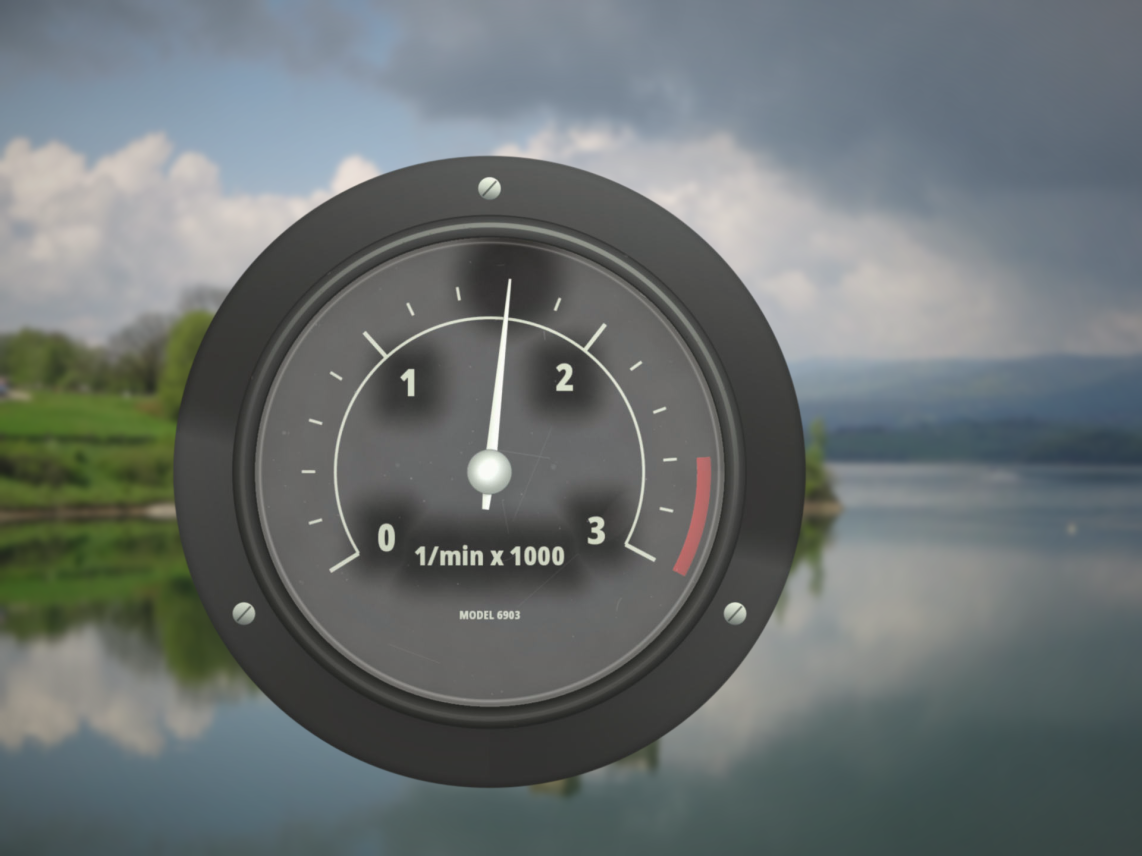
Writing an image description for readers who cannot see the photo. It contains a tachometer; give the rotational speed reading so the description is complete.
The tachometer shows 1600 rpm
